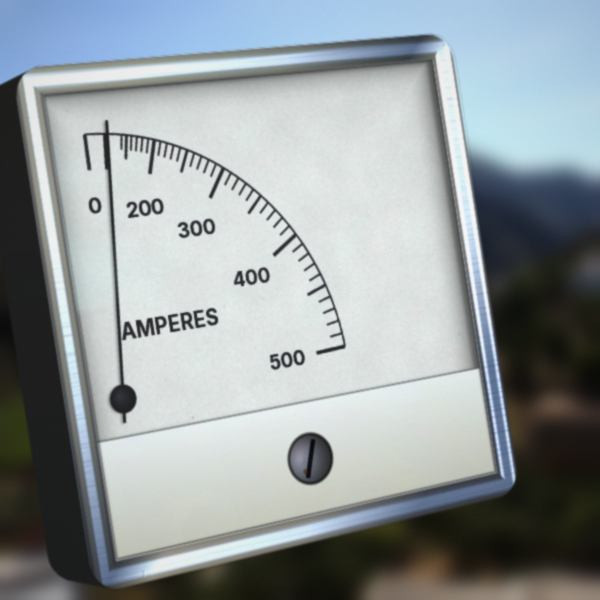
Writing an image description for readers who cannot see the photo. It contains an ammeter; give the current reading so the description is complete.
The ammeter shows 100 A
